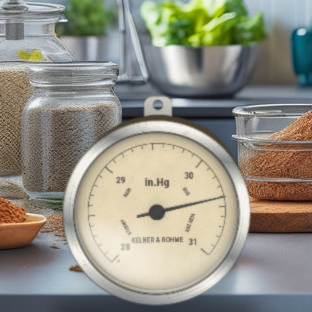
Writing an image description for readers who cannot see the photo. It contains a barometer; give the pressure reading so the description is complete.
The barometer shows 30.4 inHg
